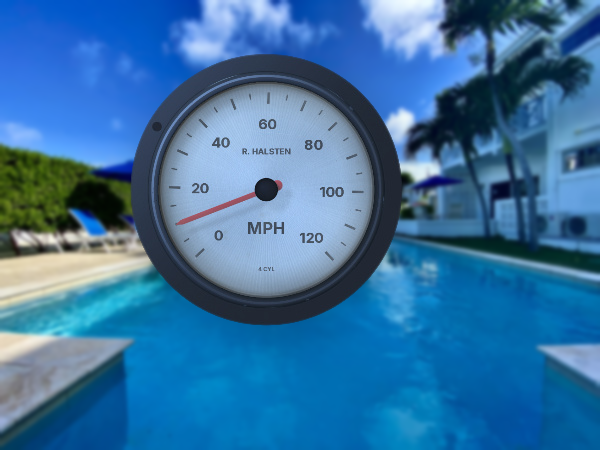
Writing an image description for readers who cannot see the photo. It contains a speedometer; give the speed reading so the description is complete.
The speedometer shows 10 mph
